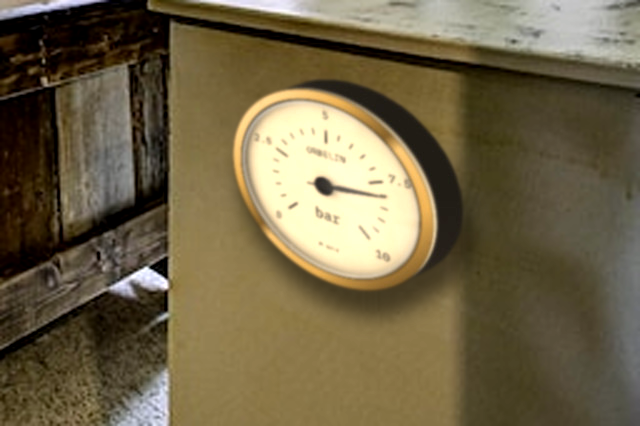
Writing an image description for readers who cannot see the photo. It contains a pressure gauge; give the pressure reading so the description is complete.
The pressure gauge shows 8 bar
